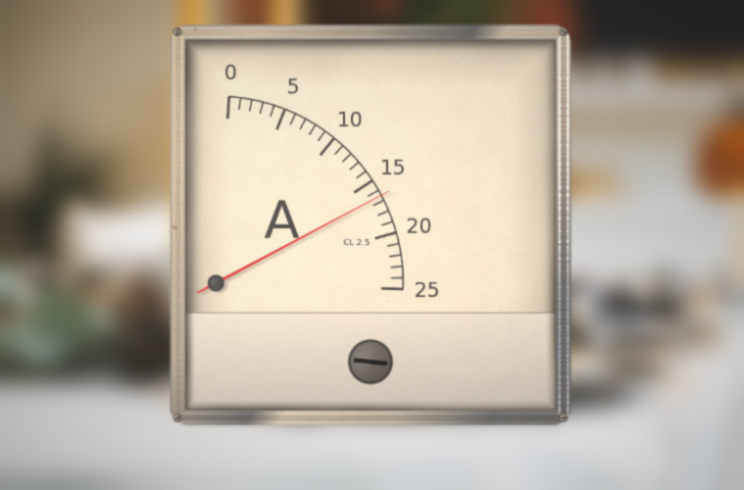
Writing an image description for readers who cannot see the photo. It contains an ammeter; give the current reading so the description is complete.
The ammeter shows 16.5 A
